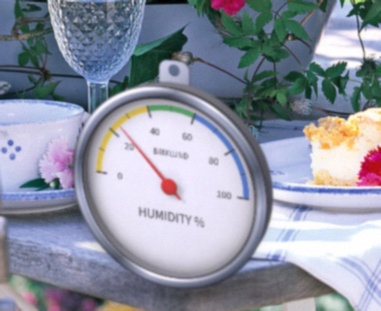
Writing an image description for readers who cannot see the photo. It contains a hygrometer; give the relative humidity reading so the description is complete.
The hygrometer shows 25 %
